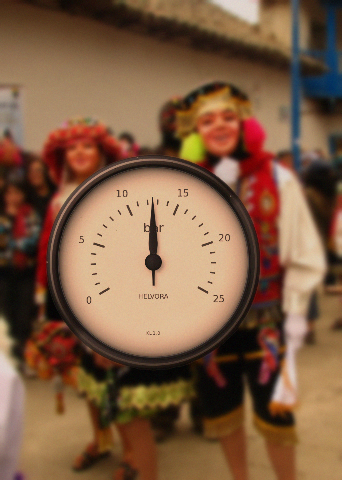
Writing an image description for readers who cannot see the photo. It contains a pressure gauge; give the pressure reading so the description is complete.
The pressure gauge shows 12.5 bar
